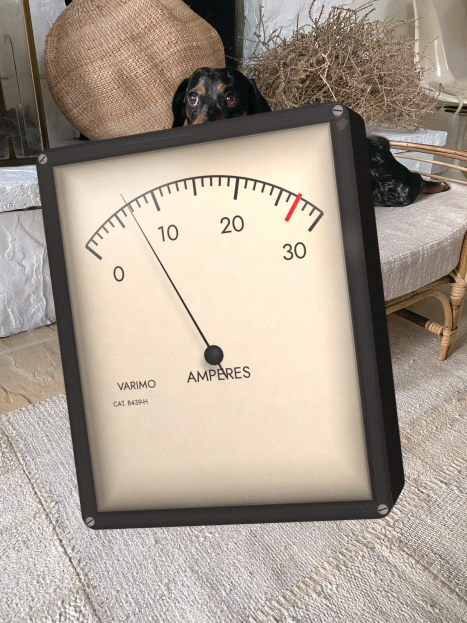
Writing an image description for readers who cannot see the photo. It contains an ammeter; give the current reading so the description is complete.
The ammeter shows 7 A
